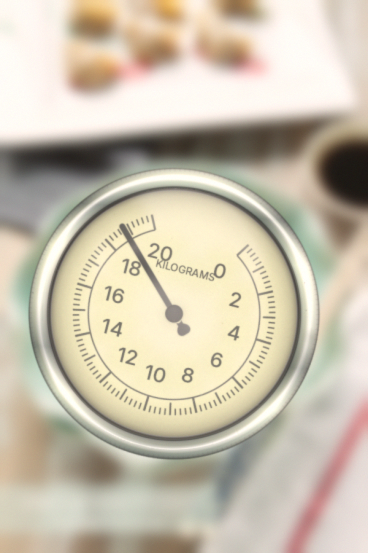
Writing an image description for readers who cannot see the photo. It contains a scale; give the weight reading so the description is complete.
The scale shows 18.8 kg
